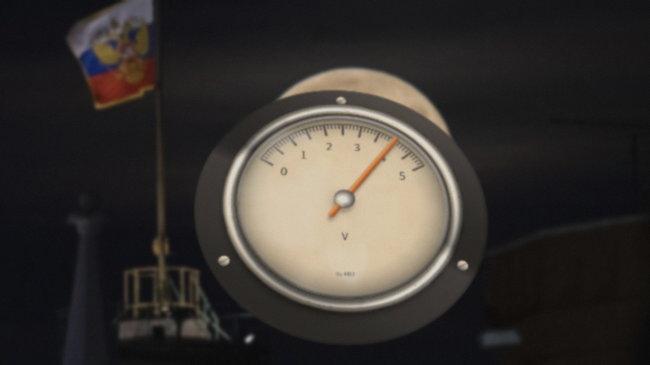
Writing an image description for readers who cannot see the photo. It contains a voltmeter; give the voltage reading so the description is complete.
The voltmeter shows 4 V
